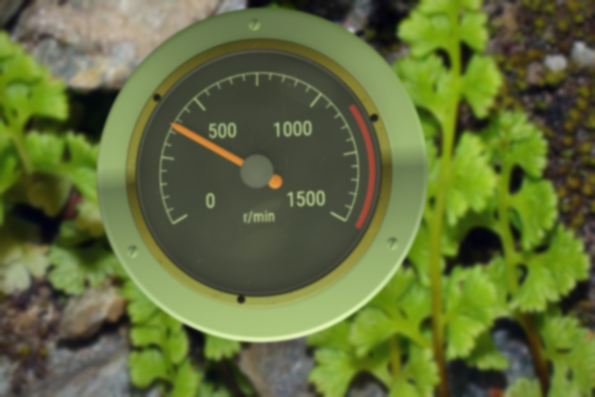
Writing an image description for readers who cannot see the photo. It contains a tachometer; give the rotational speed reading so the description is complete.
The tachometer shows 375 rpm
